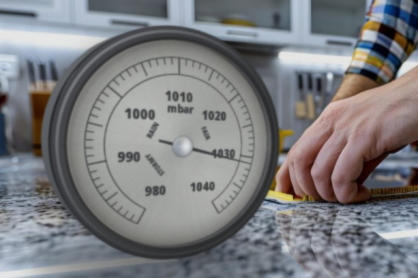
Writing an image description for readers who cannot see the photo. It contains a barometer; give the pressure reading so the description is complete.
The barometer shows 1031 mbar
